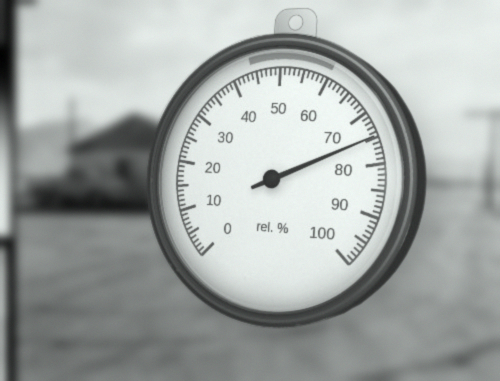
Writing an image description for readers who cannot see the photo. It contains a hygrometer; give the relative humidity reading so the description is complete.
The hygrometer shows 75 %
